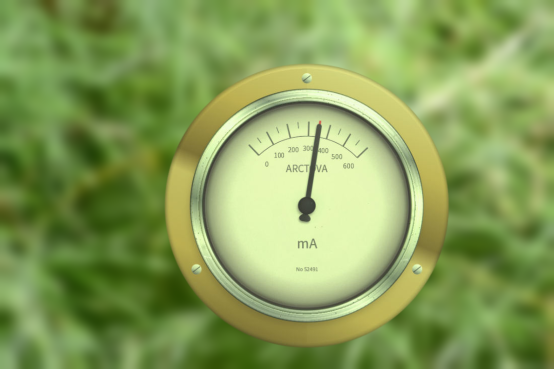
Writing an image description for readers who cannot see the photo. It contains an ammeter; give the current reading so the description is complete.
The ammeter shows 350 mA
